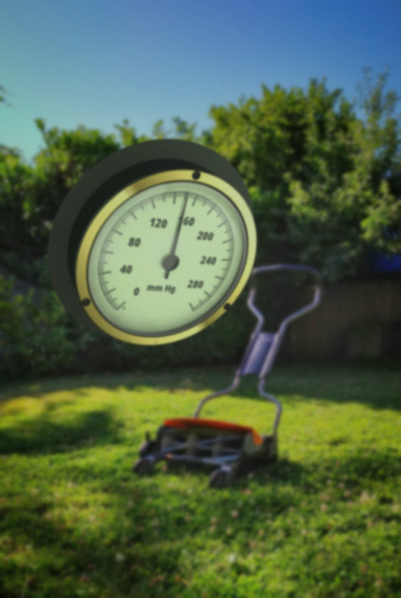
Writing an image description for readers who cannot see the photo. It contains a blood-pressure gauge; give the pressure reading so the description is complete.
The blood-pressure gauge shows 150 mmHg
